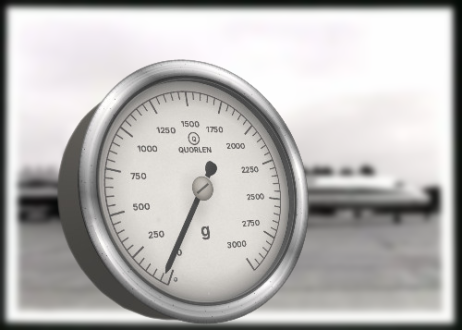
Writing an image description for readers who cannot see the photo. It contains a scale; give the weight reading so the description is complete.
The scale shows 50 g
